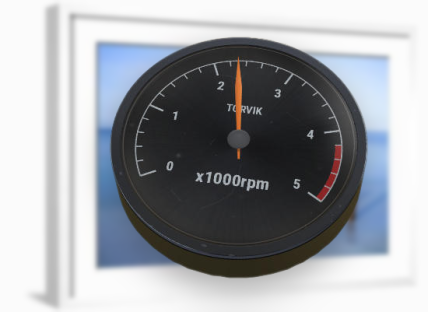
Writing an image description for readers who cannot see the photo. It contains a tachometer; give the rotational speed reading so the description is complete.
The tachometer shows 2300 rpm
